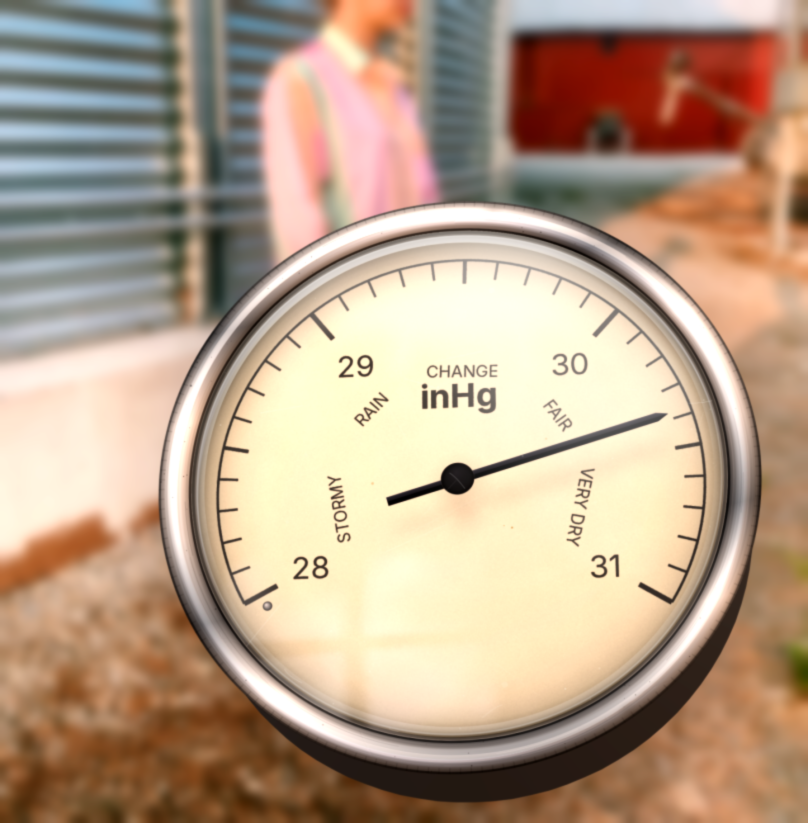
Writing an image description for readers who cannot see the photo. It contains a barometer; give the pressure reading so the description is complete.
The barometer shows 30.4 inHg
